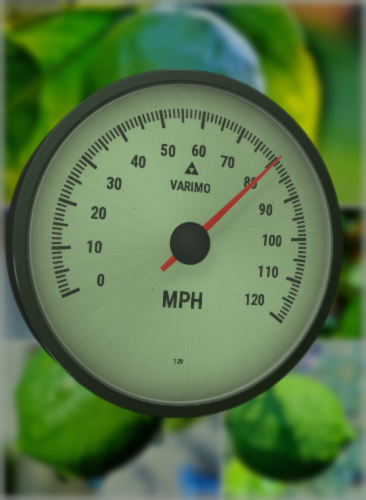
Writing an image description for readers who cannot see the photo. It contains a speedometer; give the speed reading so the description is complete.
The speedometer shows 80 mph
